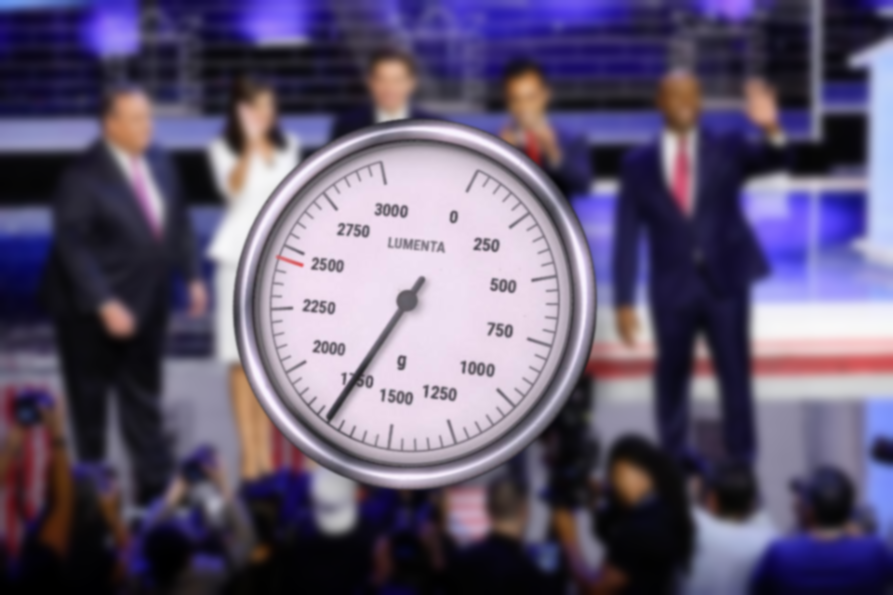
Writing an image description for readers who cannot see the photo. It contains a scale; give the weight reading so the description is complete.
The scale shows 1750 g
